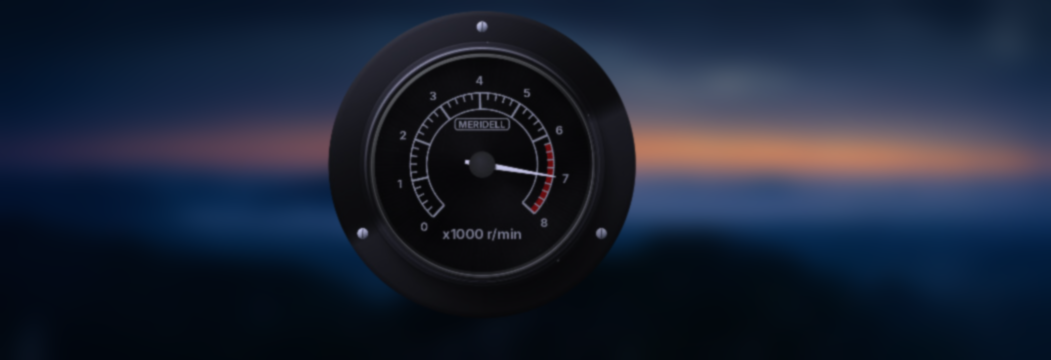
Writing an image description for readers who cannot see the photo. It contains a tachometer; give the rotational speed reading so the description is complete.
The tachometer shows 7000 rpm
